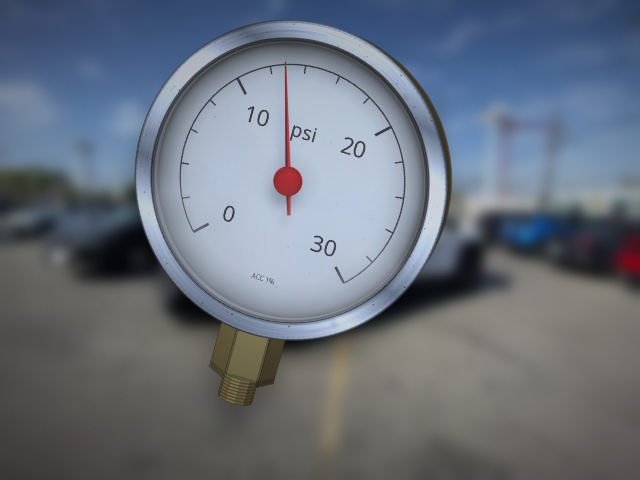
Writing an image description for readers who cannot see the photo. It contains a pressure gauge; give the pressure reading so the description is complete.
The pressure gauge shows 13 psi
